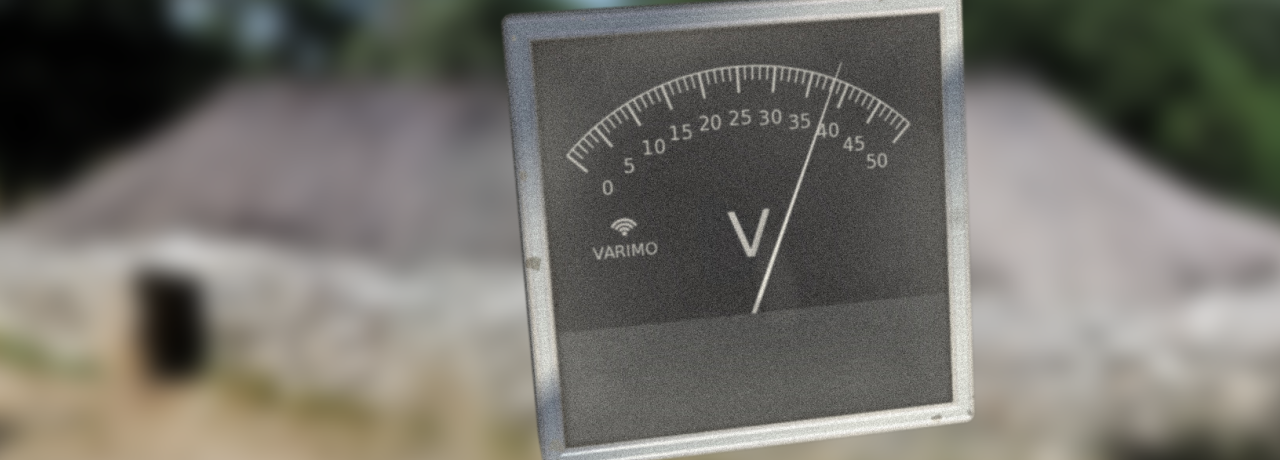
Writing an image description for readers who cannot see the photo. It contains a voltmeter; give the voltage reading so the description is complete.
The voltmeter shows 38 V
